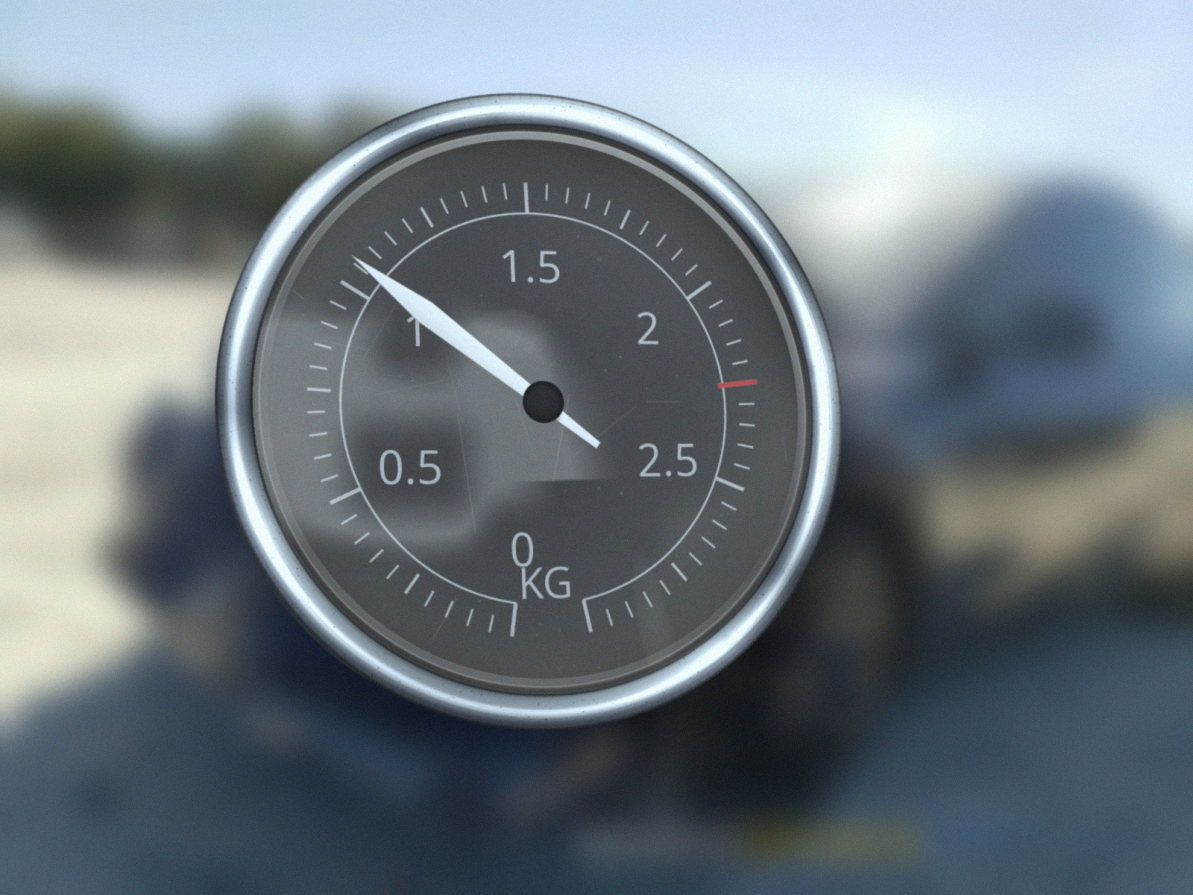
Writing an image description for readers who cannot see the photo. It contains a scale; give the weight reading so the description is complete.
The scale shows 1.05 kg
